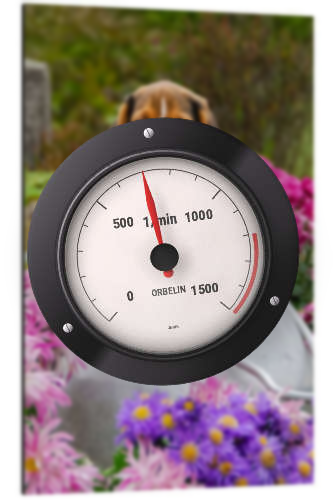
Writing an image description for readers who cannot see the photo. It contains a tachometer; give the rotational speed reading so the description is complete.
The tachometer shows 700 rpm
